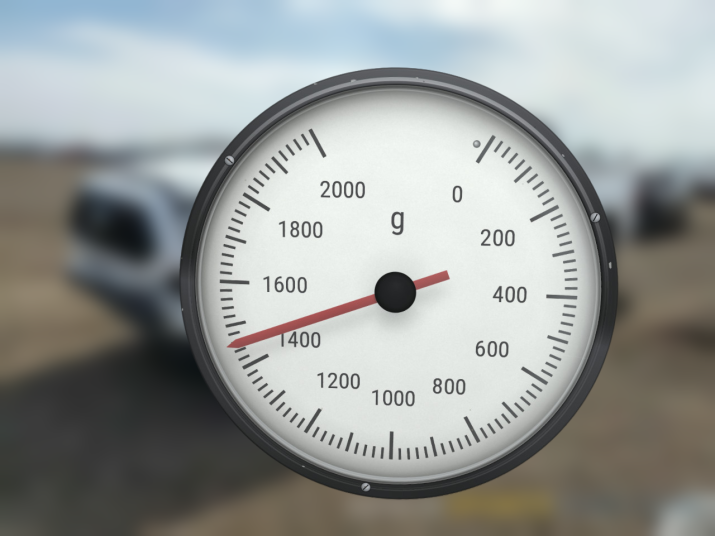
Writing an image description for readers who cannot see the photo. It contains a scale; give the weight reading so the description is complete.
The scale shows 1460 g
